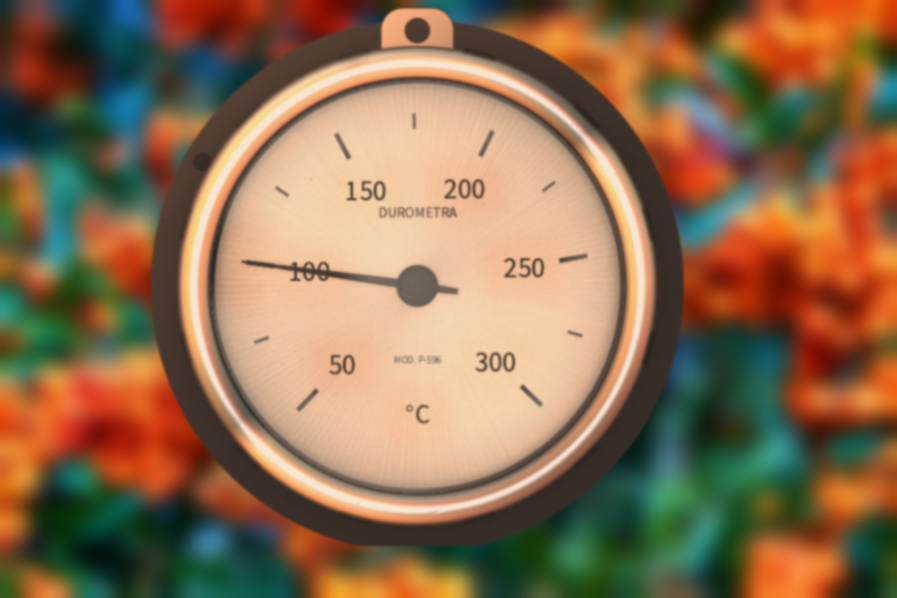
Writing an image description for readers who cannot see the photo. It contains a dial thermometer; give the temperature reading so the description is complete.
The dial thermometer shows 100 °C
